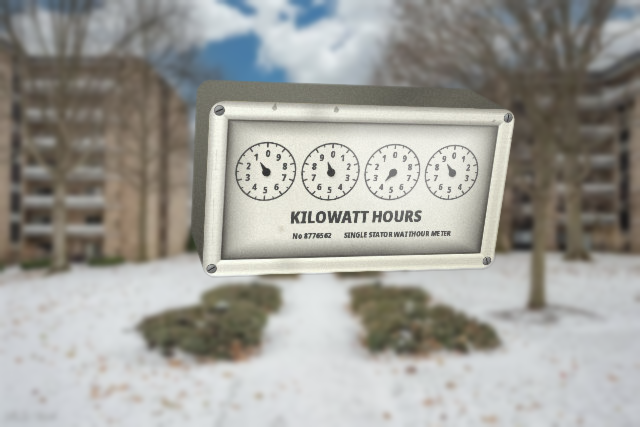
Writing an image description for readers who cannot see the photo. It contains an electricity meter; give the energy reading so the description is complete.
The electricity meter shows 939 kWh
